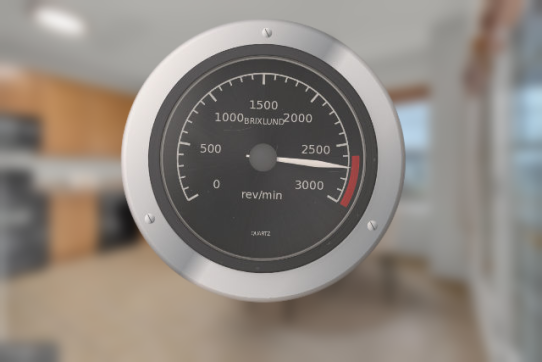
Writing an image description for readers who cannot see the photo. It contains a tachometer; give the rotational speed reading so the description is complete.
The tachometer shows 2700 rpm
